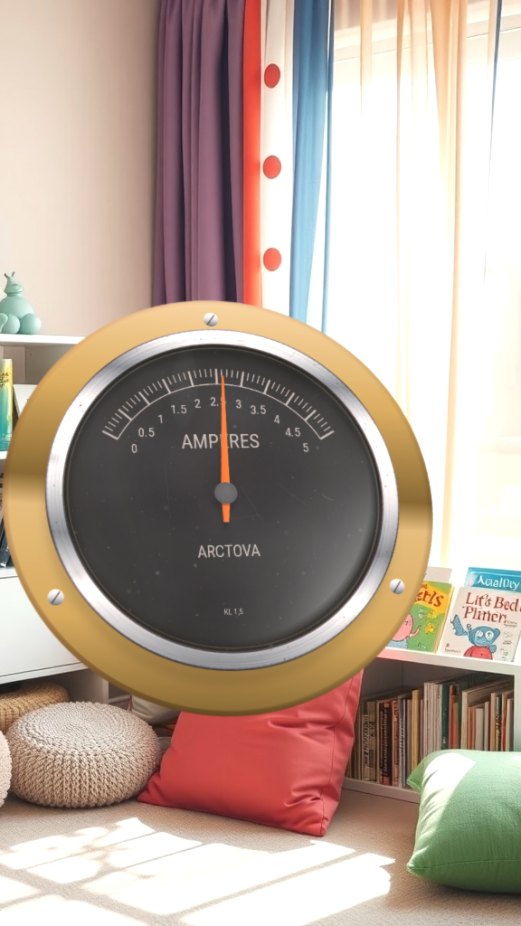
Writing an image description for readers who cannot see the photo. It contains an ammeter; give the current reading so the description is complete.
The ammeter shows 2.6 A
